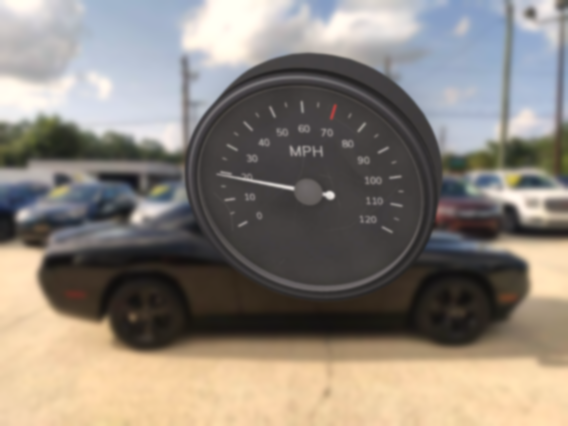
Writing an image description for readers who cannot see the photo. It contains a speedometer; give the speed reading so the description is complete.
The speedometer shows 20 mph
